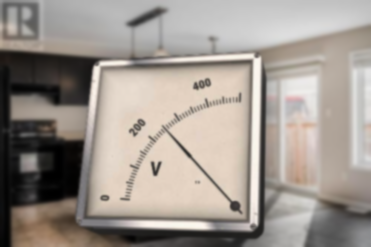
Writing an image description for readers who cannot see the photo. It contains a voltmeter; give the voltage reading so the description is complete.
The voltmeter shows 250 V
